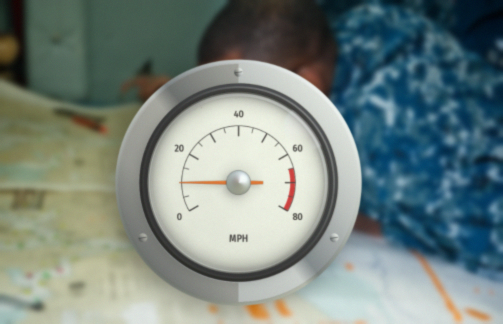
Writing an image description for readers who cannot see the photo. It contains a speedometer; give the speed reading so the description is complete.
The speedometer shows 10 mph
